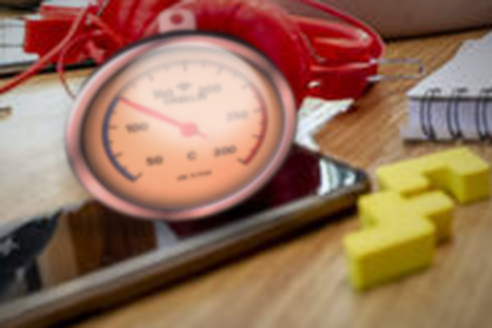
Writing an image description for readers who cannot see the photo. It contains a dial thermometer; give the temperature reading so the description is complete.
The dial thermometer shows 125 °C
